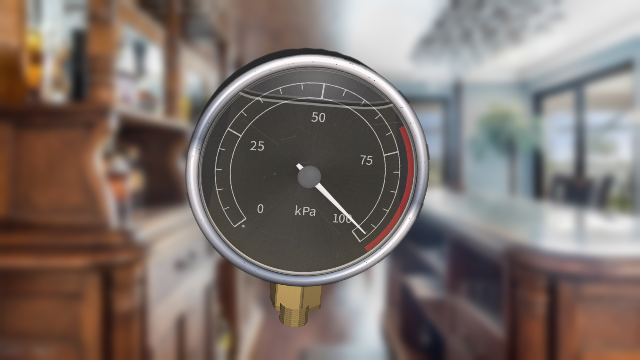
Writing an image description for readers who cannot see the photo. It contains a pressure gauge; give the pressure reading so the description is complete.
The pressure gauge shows 97.5 kPa
